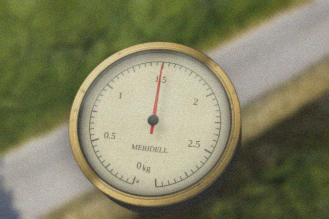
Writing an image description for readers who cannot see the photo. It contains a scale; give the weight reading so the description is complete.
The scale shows 1.5 kg
